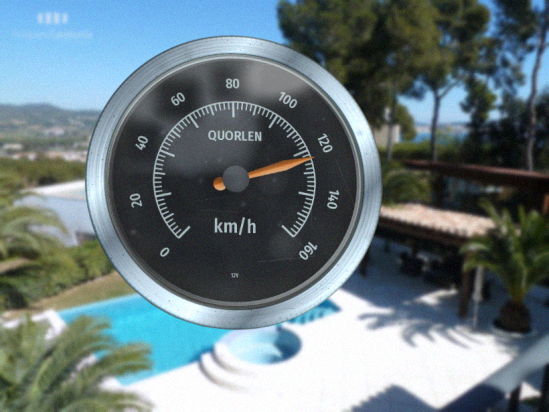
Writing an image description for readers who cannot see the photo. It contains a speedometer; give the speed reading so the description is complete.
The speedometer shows 124 km/h
